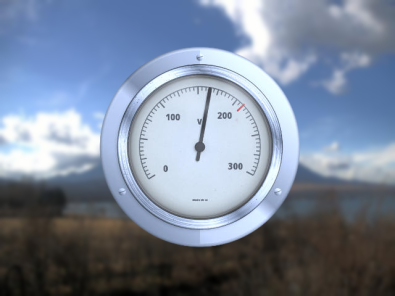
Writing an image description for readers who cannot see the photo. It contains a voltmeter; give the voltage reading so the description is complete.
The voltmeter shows 165 V
